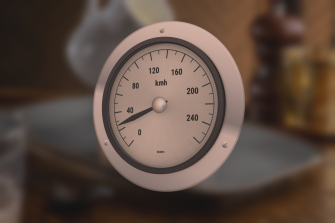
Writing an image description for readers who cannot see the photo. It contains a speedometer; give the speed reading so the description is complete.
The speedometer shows 25 km/h
